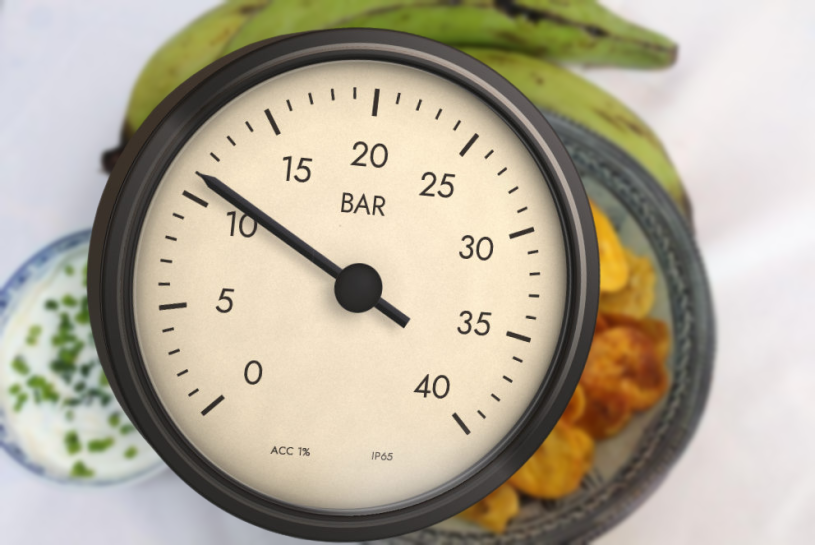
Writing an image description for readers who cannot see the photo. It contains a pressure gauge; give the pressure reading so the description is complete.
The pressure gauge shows 11 bar
